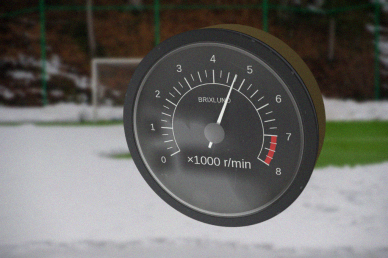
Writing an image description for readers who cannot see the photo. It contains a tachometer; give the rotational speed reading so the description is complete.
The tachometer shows 4750 rpm
